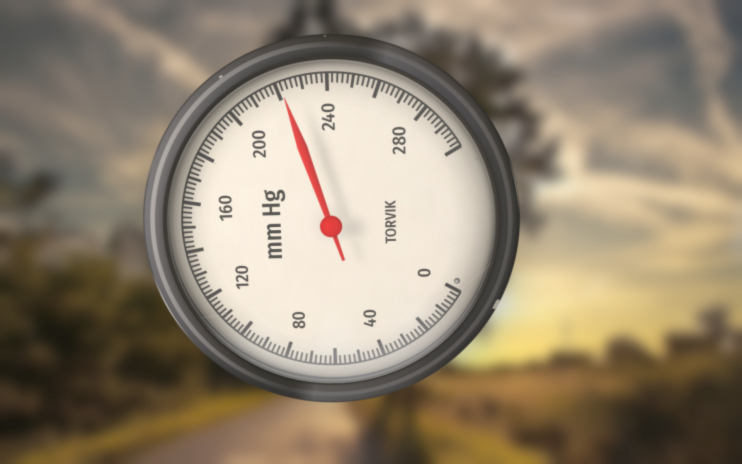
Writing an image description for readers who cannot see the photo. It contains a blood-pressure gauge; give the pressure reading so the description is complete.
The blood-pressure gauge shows 222 mmHg
